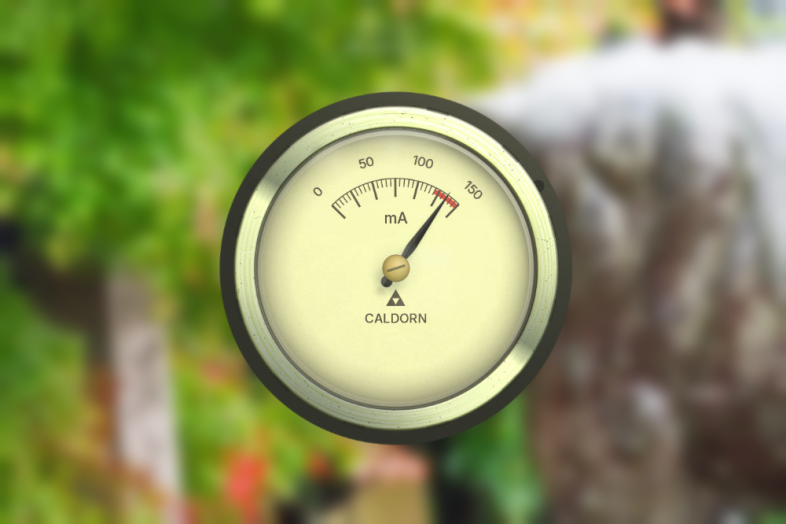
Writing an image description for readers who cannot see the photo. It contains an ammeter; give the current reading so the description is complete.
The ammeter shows 135 mA
